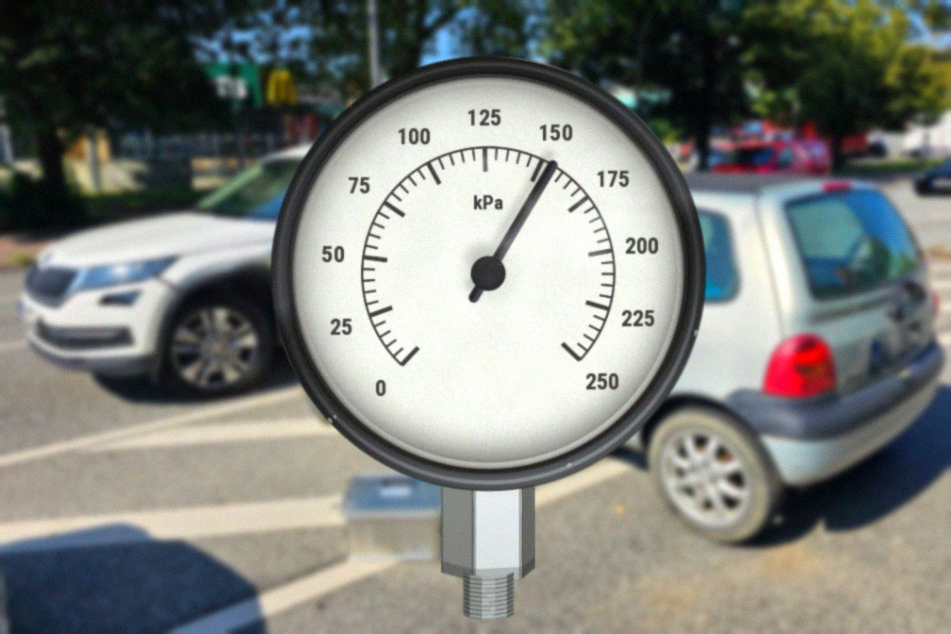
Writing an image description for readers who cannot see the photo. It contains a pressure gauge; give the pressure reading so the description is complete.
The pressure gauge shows 155 kPa
